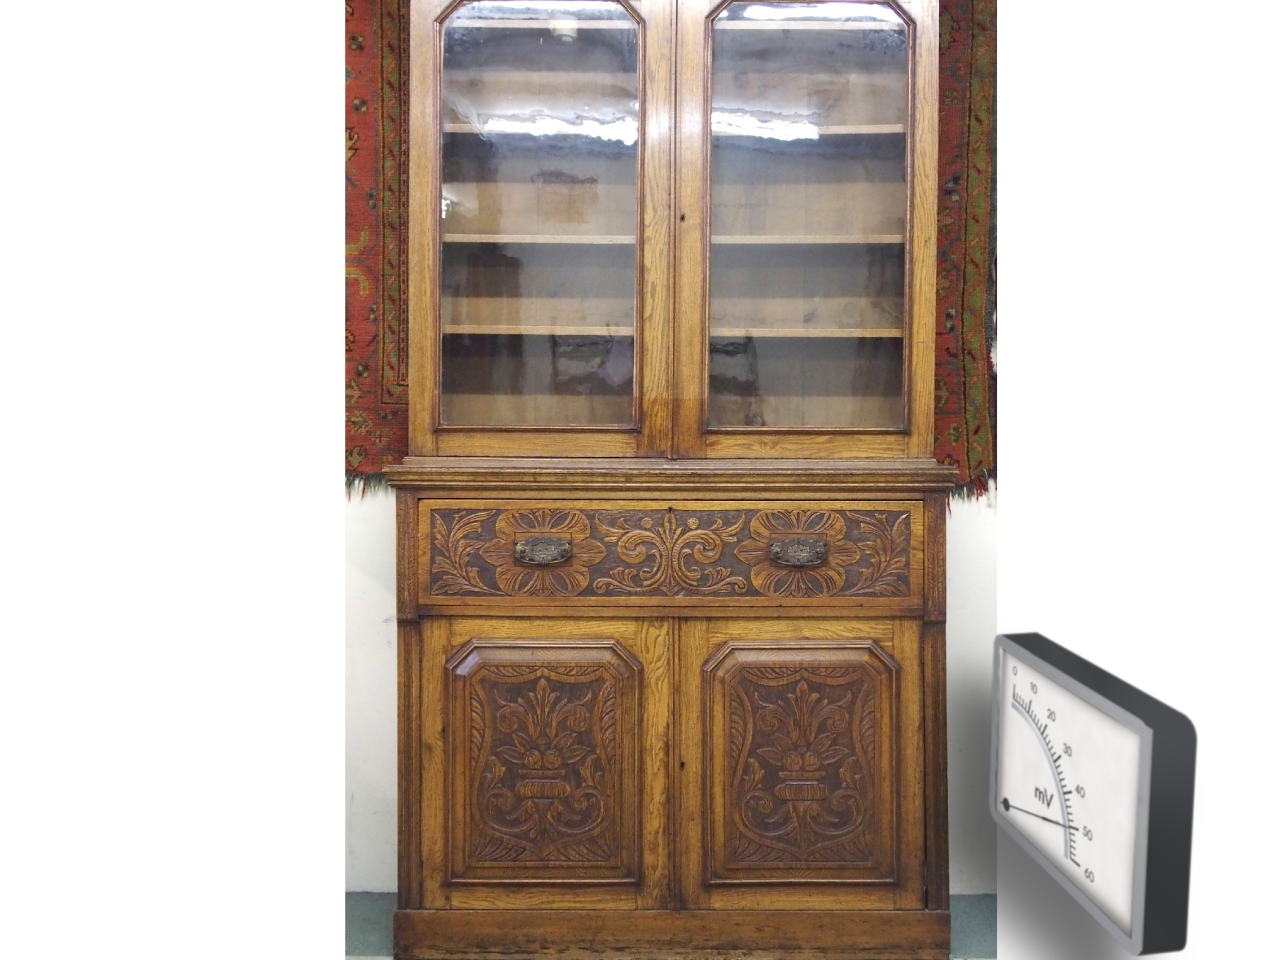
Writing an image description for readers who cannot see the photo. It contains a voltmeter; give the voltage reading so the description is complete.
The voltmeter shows 50 mV
